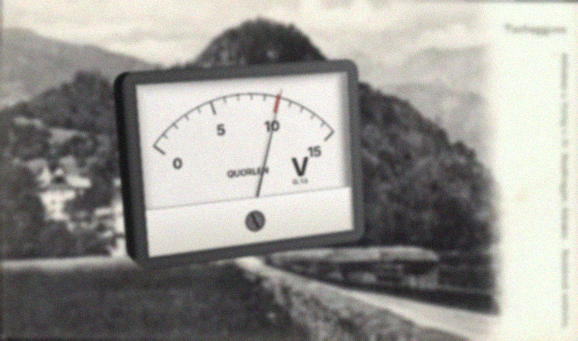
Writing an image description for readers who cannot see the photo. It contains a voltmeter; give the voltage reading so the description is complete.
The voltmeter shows 10 V
